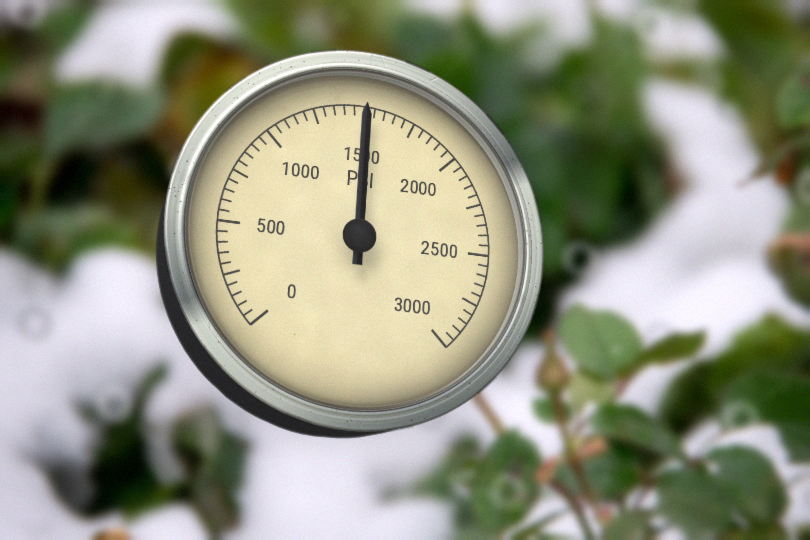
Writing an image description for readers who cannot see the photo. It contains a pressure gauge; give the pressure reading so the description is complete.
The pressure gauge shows 1500 psi
